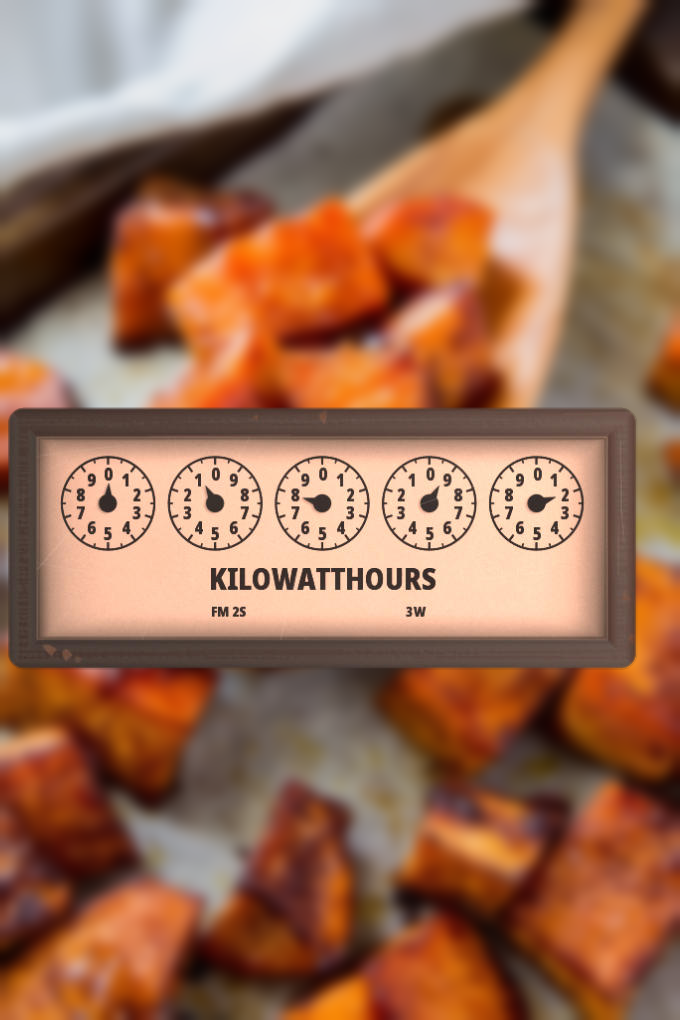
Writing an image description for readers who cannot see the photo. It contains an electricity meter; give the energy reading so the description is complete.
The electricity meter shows 792 kWh
